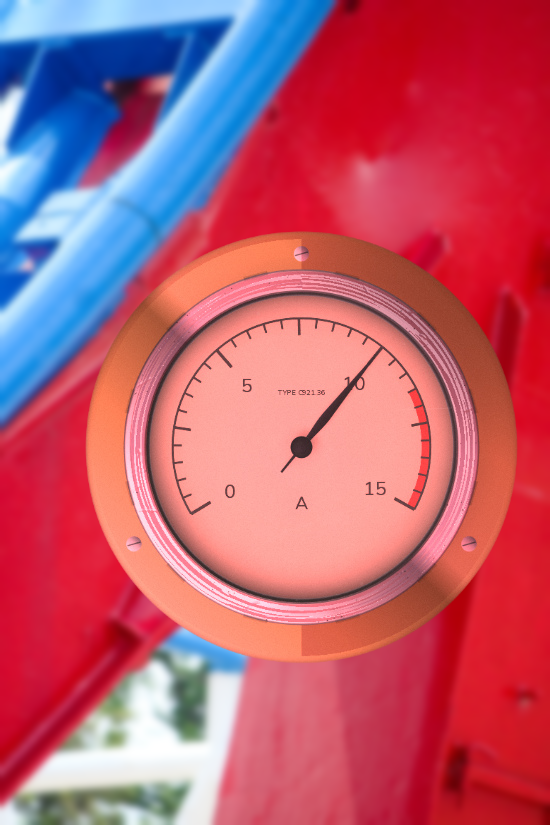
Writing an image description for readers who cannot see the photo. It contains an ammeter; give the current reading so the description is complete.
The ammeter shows 10 A
